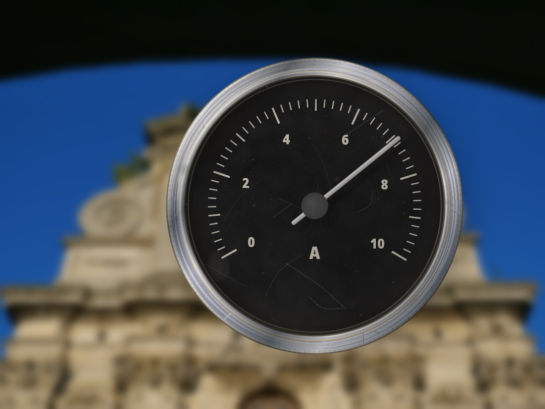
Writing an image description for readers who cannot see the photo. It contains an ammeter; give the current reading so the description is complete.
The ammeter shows 7.1 A
